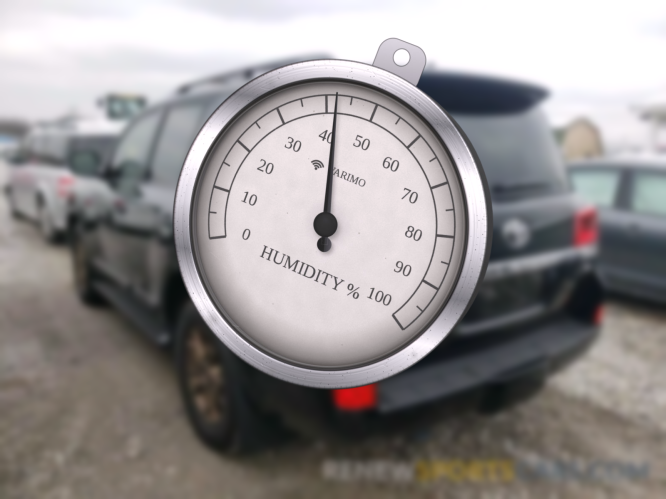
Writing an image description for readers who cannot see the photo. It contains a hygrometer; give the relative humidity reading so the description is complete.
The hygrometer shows 42.5 %
